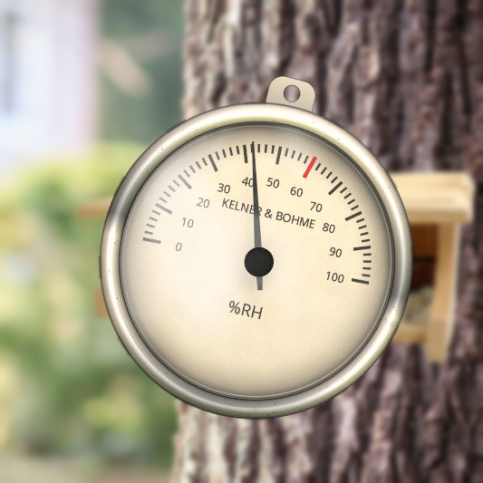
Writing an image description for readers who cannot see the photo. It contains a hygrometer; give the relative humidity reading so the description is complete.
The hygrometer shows 42 %
